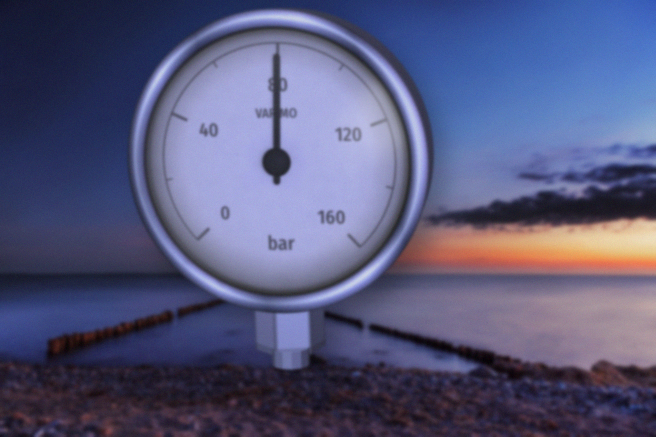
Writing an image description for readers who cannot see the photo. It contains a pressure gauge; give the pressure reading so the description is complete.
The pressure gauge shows 80 bar
